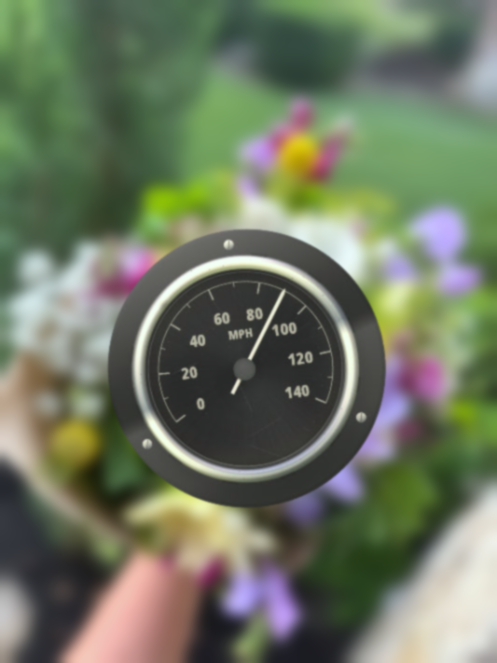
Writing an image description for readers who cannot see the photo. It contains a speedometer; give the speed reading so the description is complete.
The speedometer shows 90 mph
